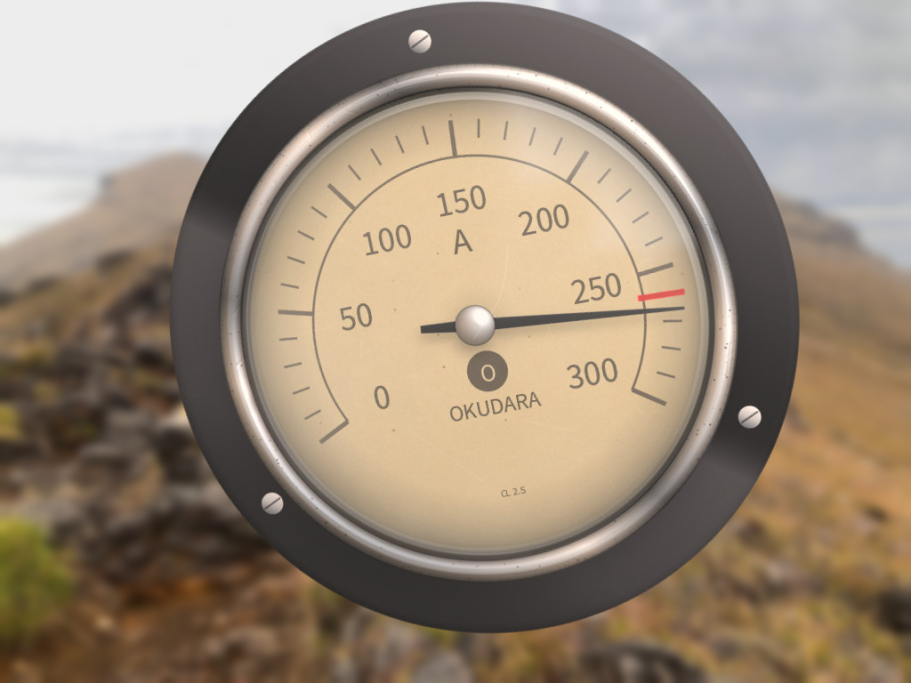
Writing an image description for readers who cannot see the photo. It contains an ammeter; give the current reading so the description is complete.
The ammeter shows 265 A
